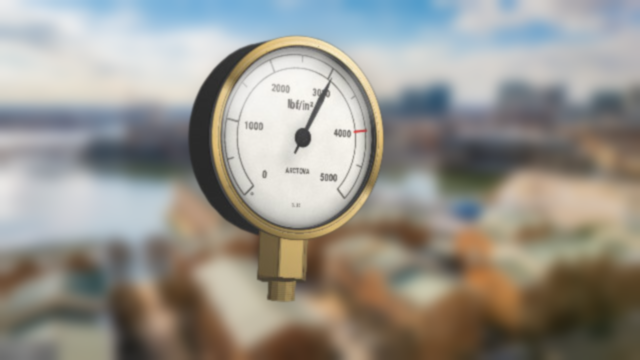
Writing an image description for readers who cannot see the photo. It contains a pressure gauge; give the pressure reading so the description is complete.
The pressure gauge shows 3000 psi
